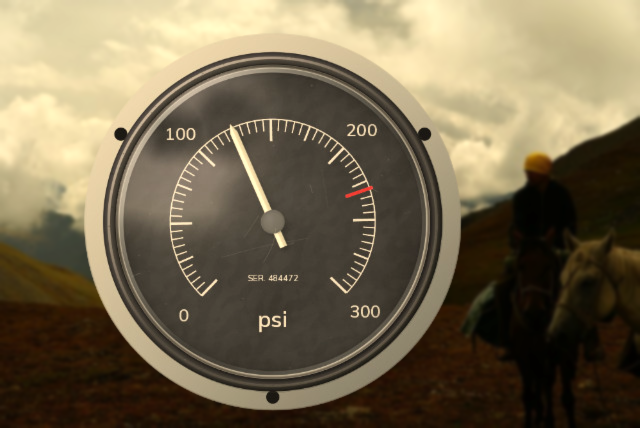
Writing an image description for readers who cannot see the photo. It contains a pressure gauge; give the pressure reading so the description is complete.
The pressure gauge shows 125 psi
